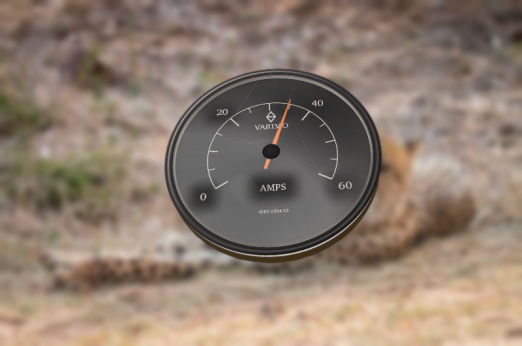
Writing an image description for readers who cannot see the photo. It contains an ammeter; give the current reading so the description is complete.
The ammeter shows 35 A
